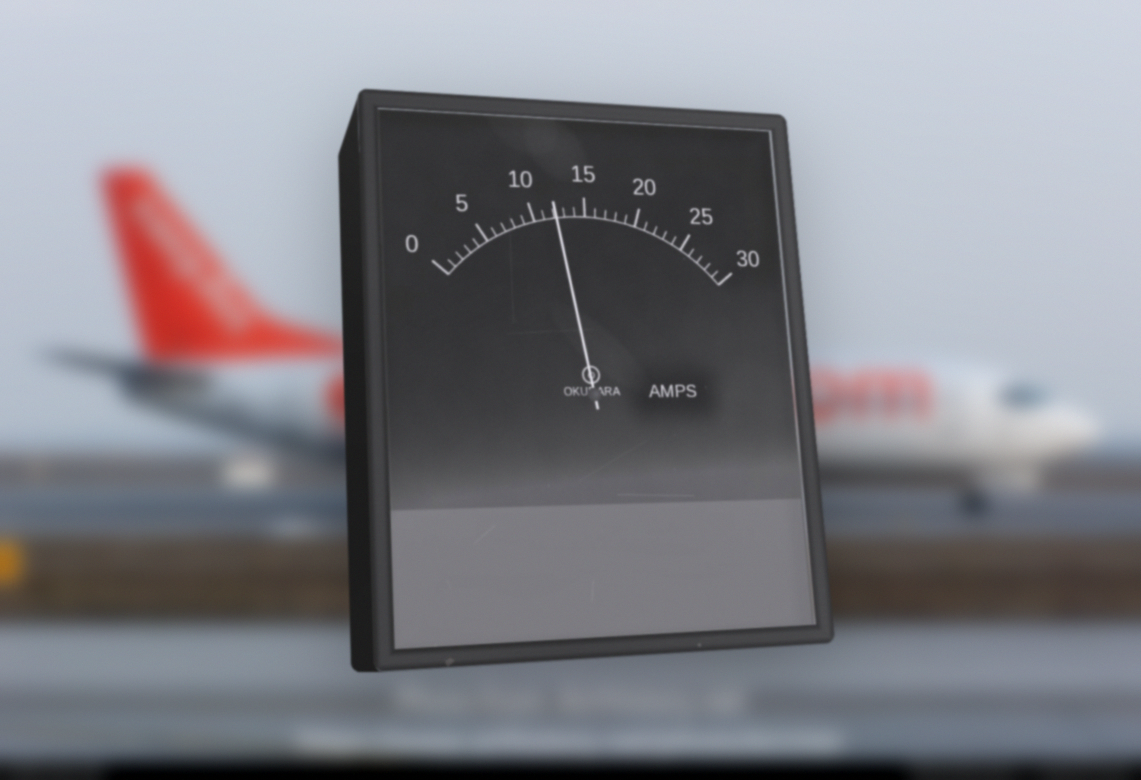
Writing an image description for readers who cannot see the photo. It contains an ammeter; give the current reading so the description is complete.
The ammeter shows 12 A
